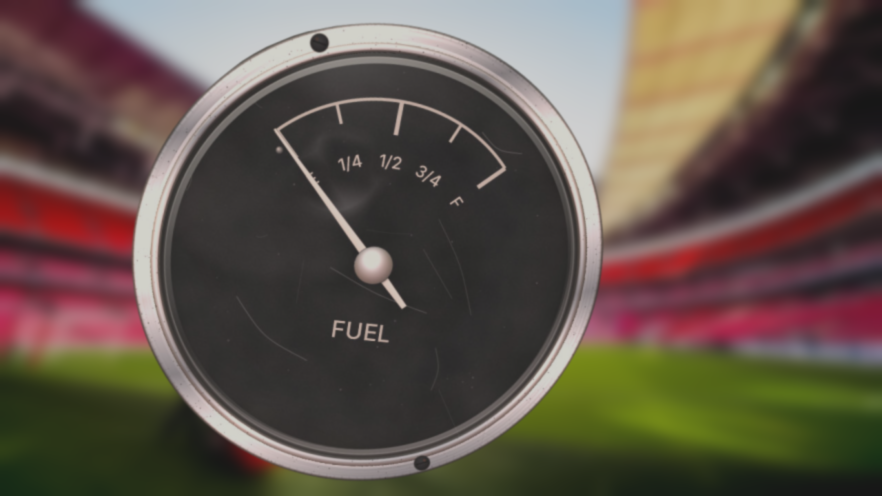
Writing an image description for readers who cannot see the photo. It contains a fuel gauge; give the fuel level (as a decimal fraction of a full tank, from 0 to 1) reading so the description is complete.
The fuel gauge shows 0
